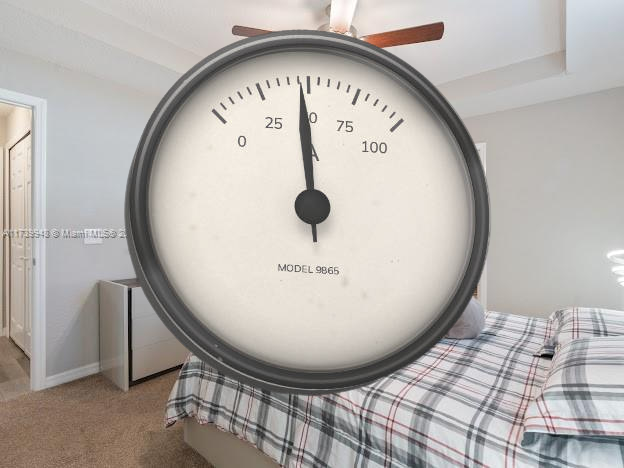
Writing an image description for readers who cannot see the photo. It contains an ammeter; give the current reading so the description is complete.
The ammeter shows 45 A
